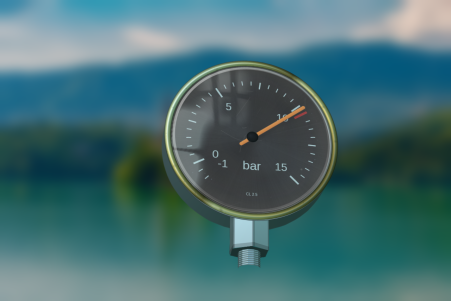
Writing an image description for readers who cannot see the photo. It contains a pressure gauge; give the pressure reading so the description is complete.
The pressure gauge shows 10.25 bar
